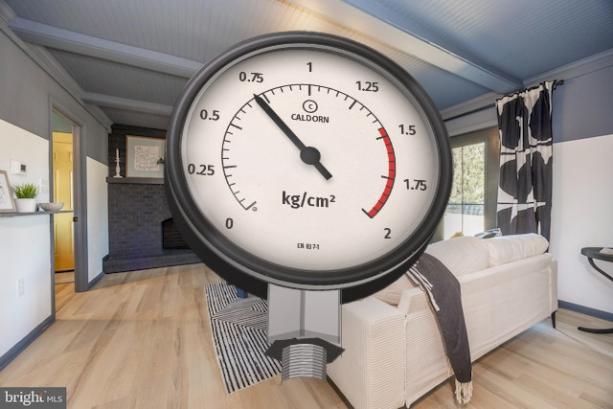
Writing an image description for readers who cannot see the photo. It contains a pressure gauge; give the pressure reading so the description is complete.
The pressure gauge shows 0.7 kg/cm²
